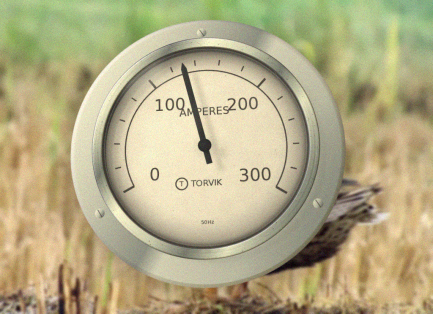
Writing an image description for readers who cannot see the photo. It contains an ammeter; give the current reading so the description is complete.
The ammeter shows 130 A
